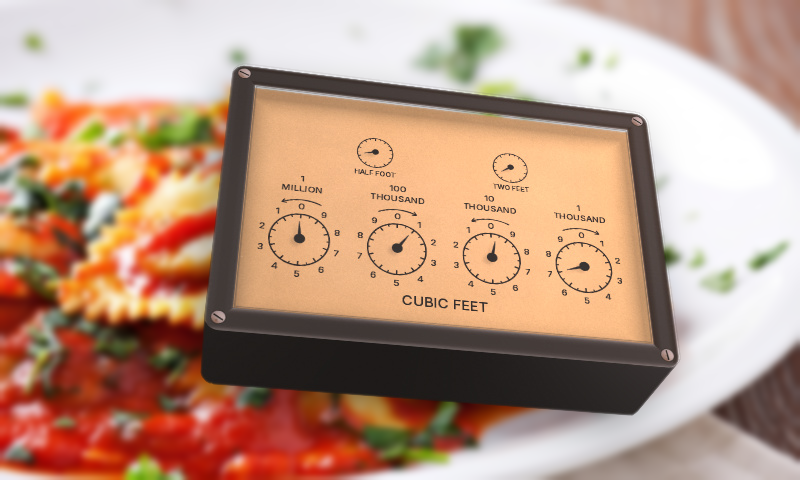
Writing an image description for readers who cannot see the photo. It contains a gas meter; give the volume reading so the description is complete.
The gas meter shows 9700 ft³
